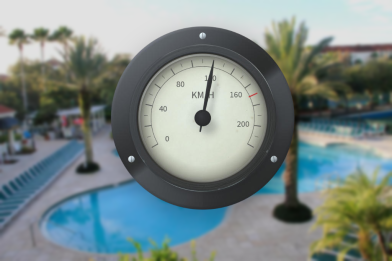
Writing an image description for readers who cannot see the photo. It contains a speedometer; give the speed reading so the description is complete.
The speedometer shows 120 km/h
